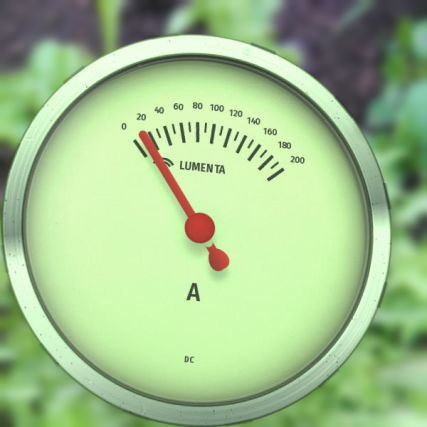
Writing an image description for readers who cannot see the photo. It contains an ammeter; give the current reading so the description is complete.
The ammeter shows 10 A
